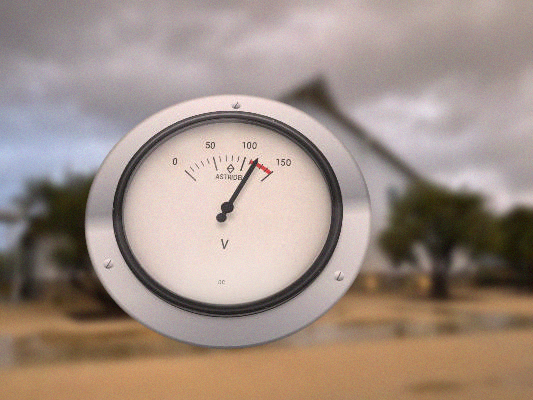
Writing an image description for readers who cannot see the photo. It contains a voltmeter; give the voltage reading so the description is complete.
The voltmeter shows 120 V
